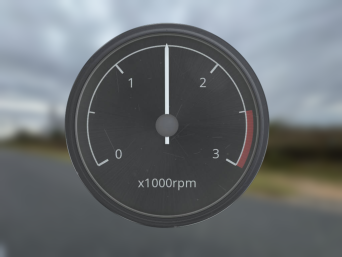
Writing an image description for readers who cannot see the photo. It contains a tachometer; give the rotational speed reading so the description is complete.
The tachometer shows 1500 rpm
